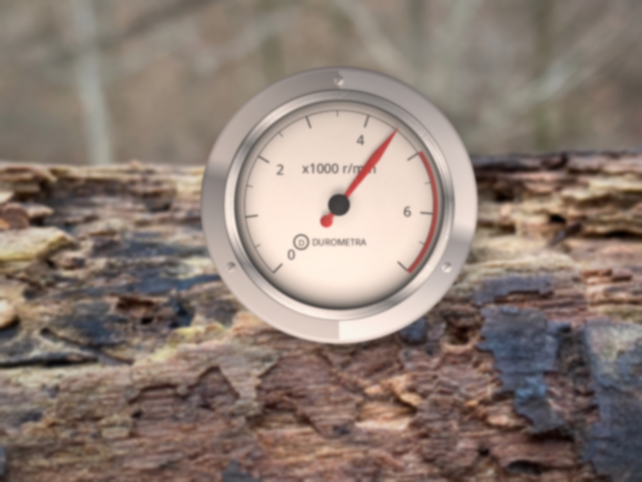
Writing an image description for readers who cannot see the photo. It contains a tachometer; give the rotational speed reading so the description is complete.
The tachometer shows 4500 rpm
